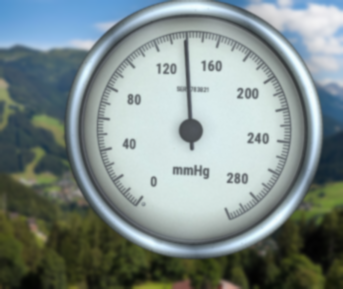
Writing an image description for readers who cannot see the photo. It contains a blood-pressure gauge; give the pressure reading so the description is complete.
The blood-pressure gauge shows 140 mmHg
